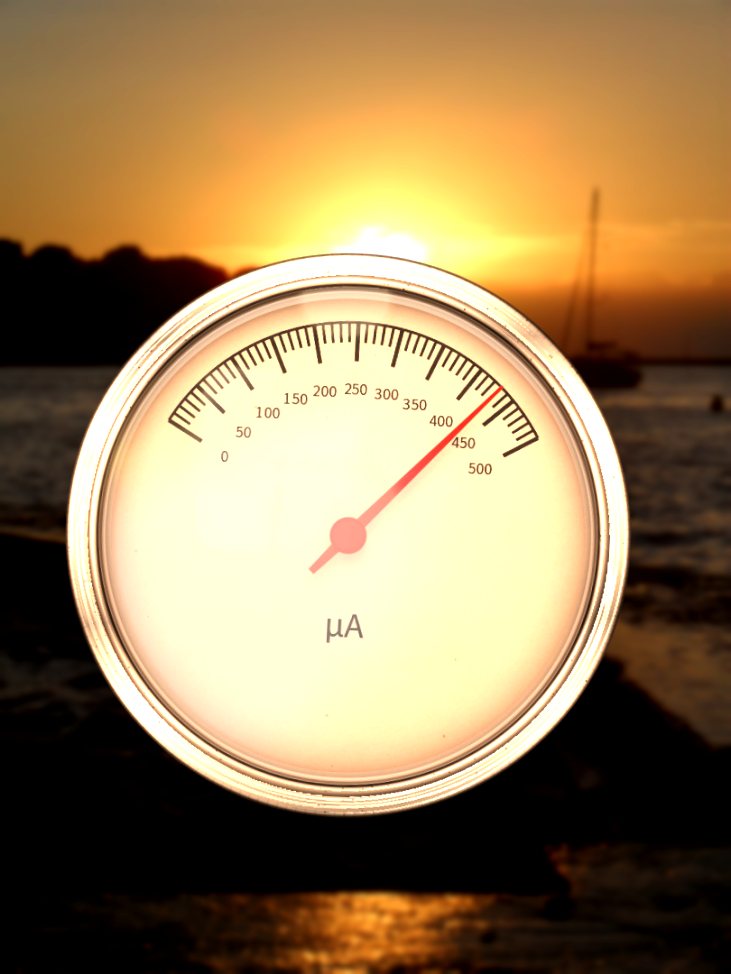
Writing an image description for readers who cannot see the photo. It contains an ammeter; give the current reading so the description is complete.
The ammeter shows 430 µA
